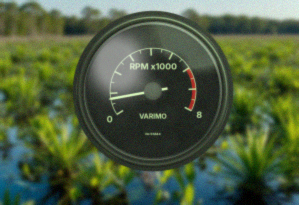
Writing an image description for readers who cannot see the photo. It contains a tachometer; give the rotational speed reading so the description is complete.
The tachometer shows 750 rpm
